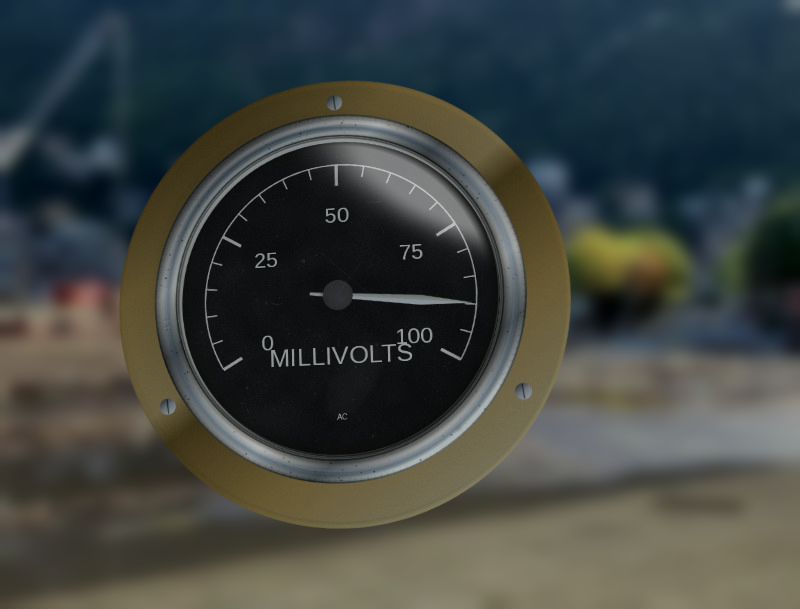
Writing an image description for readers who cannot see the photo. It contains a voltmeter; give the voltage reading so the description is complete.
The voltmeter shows 90 mV
